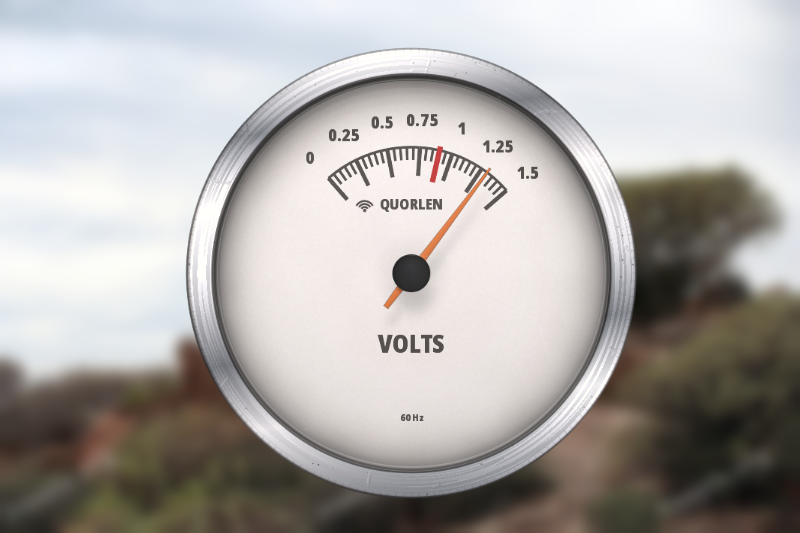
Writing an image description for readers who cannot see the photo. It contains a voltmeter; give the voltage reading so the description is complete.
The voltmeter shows 1.3 V
